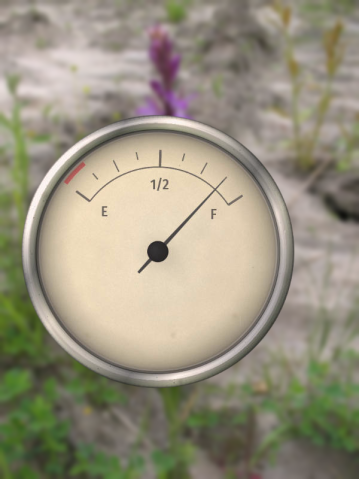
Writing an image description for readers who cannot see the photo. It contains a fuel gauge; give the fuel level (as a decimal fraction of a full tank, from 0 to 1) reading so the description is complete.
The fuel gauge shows 0.875
